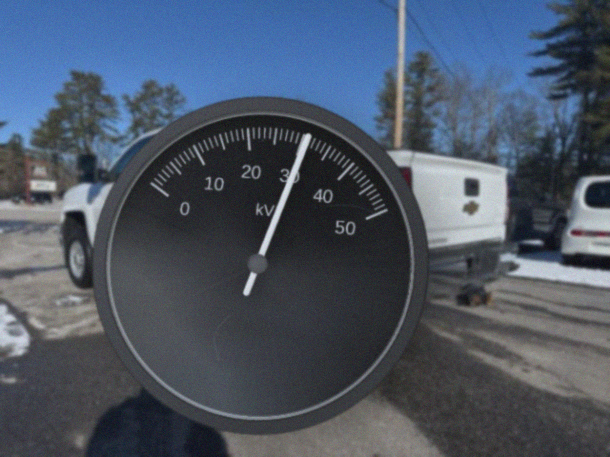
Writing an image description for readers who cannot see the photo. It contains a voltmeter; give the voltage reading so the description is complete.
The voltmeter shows 31 kV
